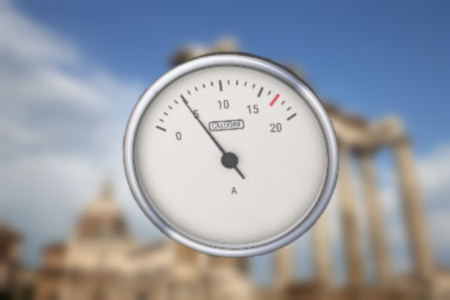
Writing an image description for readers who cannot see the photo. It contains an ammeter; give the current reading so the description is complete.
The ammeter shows 5 A
